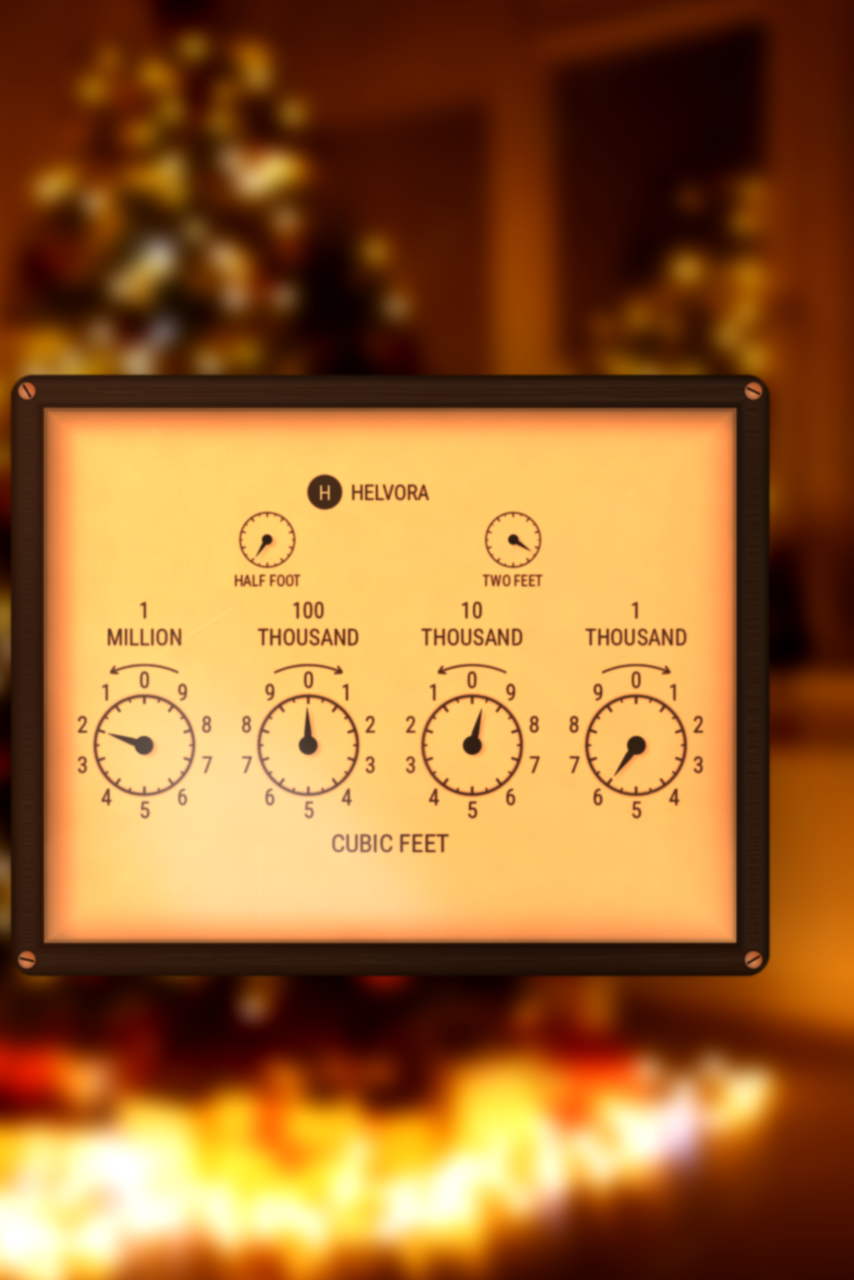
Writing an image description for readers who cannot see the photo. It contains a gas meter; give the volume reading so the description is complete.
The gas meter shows 199600 ft³
